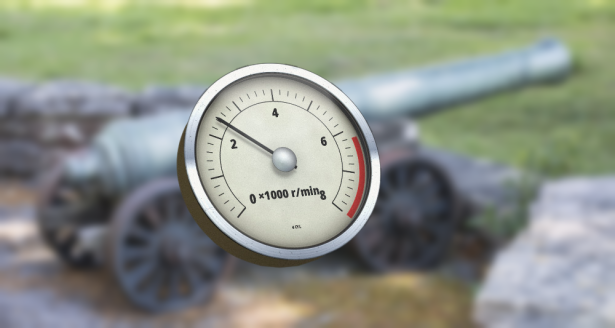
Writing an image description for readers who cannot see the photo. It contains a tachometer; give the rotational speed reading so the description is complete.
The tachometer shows 2400 rpm
